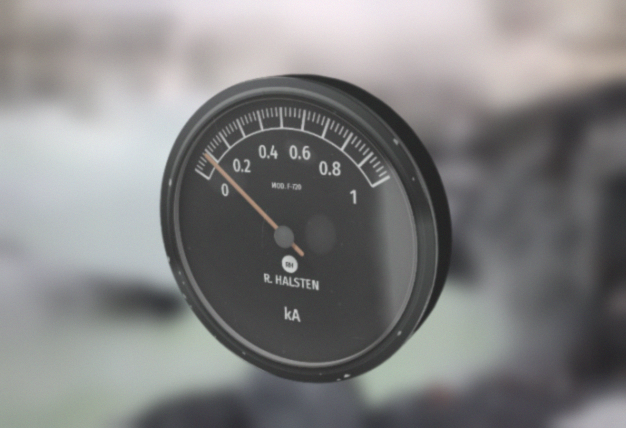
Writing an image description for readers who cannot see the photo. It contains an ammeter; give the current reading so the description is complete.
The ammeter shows 0.1 kA
